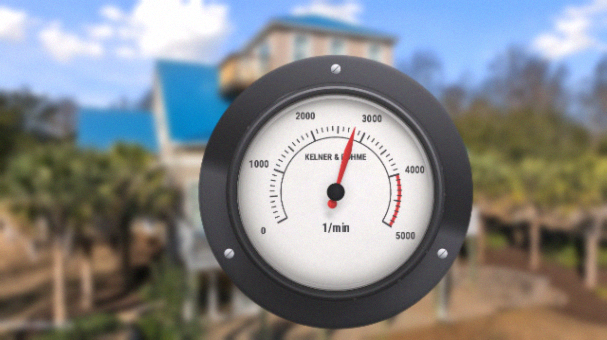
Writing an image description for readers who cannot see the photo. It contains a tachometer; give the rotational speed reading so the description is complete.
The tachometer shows 2800 rpm
